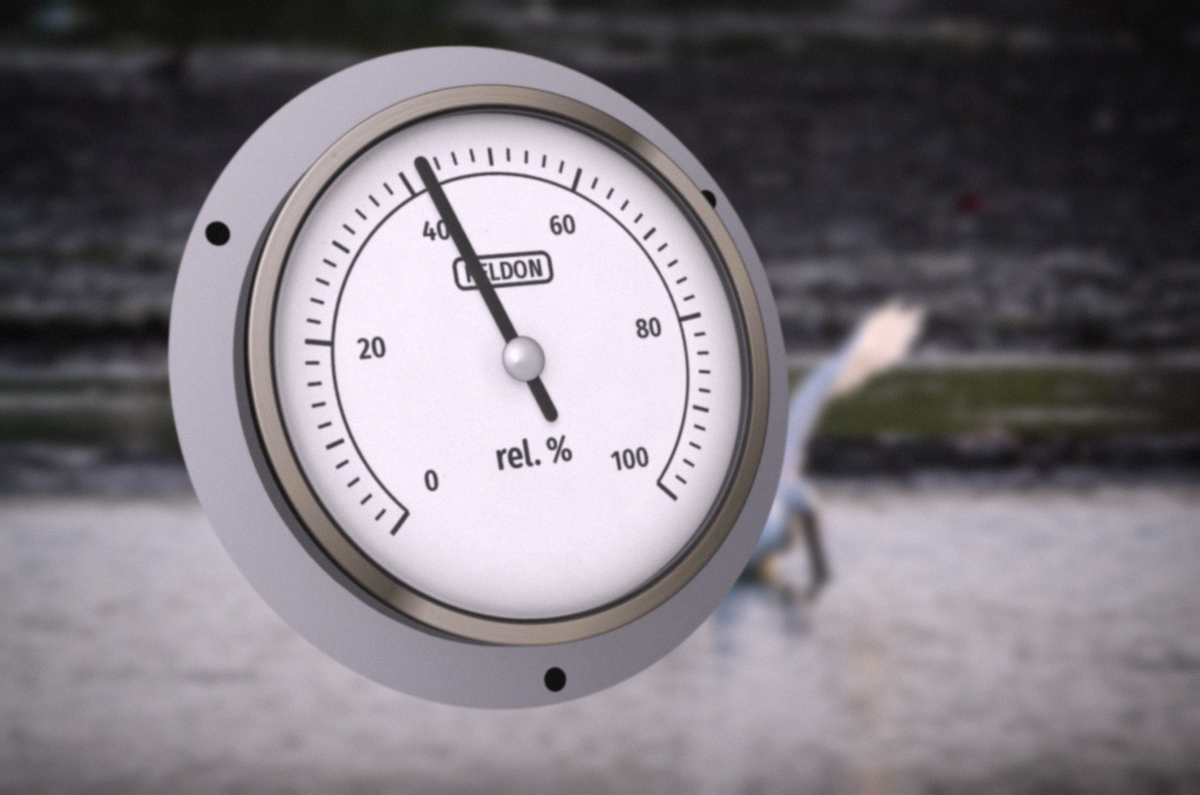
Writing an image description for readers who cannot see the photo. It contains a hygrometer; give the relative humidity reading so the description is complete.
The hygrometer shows 42 %
